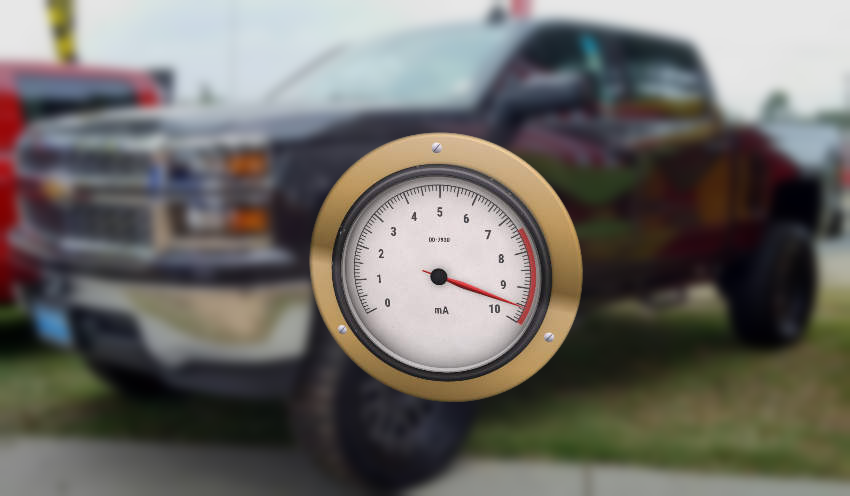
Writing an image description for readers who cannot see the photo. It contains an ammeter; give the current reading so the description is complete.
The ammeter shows 9.5 mA
